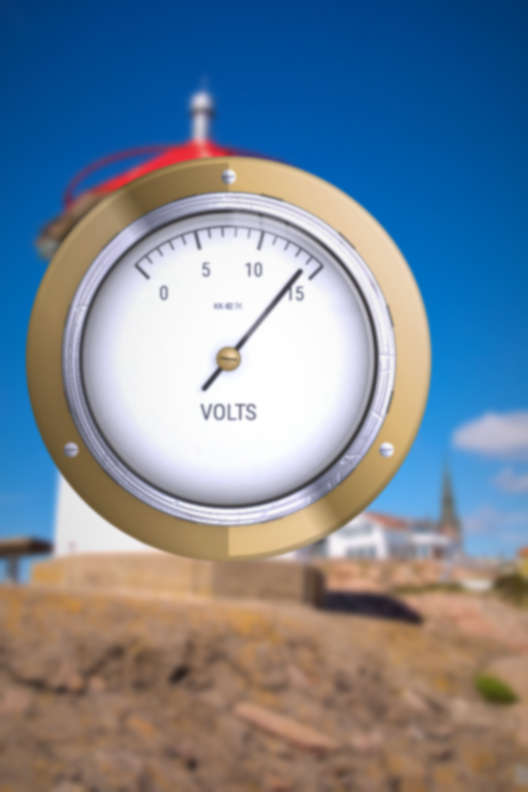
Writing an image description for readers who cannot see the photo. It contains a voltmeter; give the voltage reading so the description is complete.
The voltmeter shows 14 V
